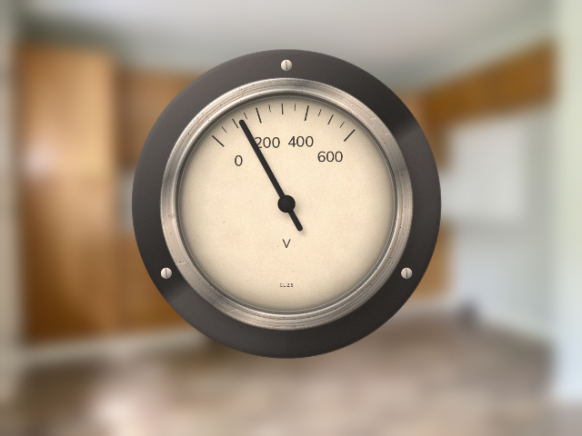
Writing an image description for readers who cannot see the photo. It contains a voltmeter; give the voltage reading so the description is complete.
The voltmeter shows 125 V
